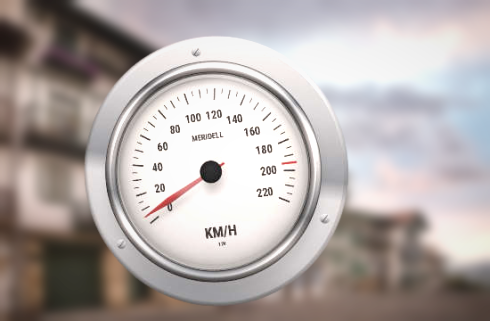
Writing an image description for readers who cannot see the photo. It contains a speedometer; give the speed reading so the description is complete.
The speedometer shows 5 km/h
